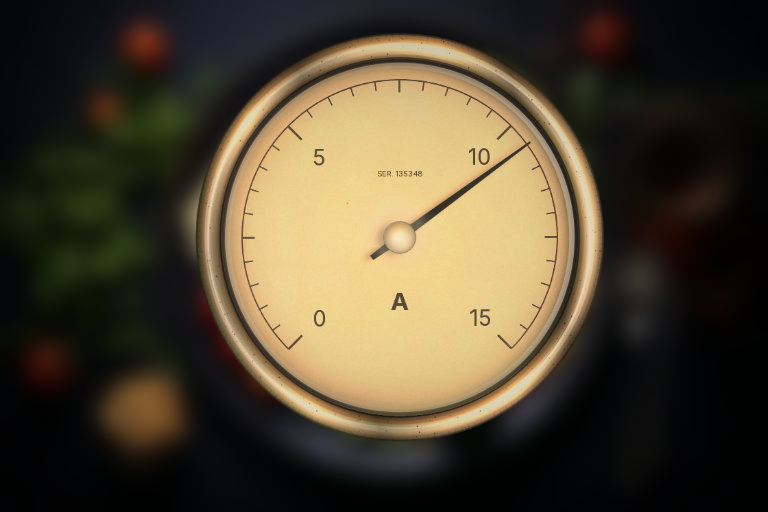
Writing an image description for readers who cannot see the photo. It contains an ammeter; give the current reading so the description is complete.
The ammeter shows 10.5 A
